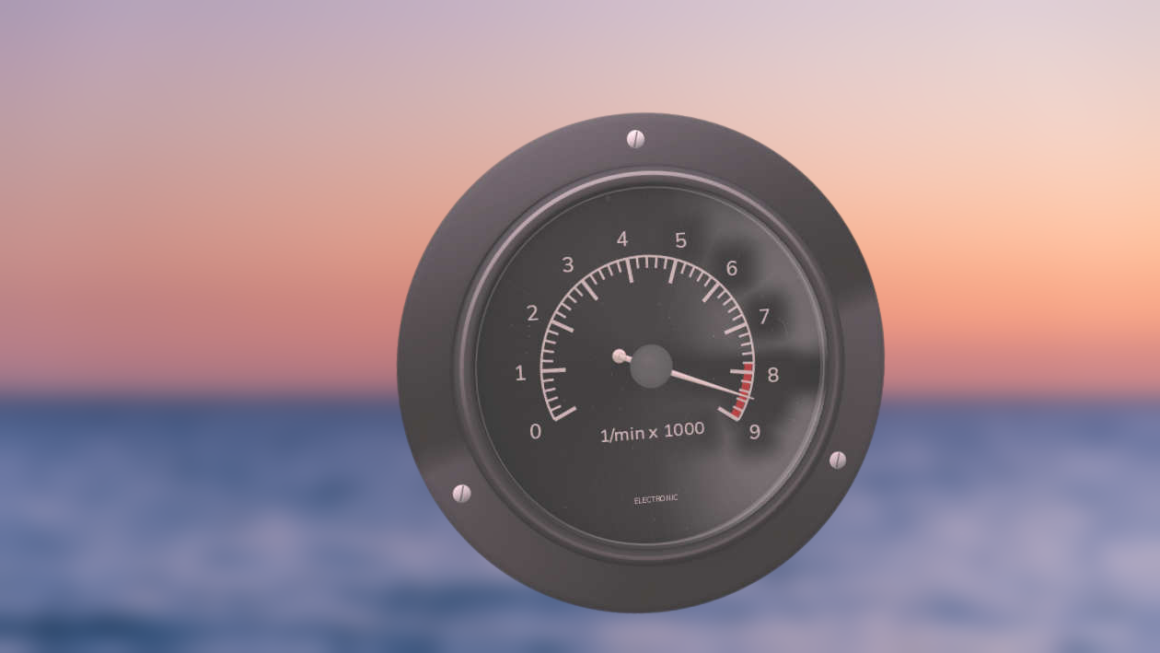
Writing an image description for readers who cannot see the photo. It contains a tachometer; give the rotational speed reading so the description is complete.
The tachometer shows 8500 rpm
